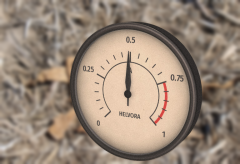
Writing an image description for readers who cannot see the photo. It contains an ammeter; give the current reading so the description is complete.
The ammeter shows 0.5 A
